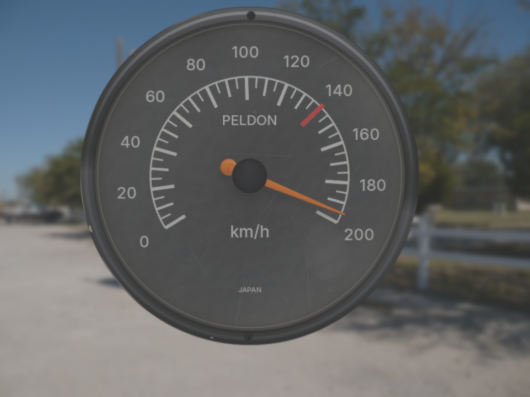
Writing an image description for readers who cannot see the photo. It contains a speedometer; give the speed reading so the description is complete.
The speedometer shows 195 km/h
